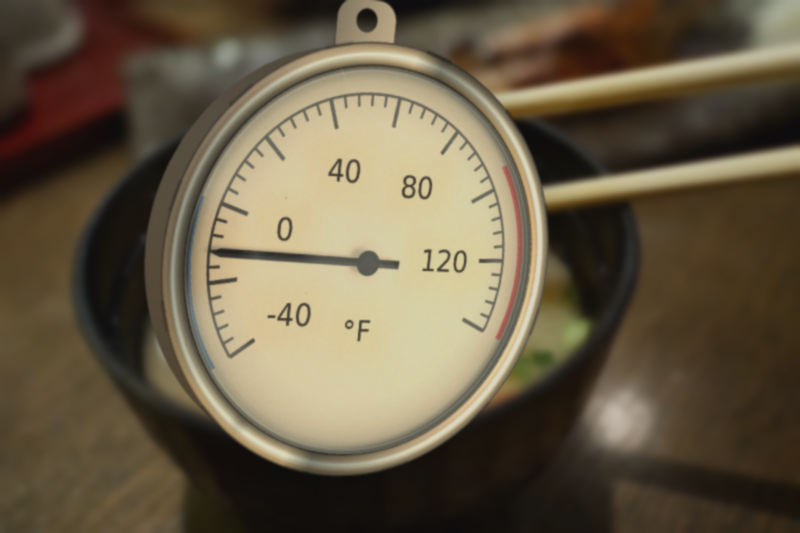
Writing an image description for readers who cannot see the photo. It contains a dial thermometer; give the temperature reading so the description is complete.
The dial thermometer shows -12 °F
